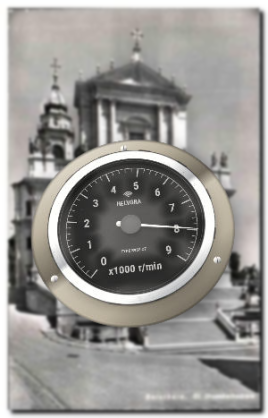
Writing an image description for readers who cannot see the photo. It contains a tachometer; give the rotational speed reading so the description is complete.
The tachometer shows 8000 rpm
